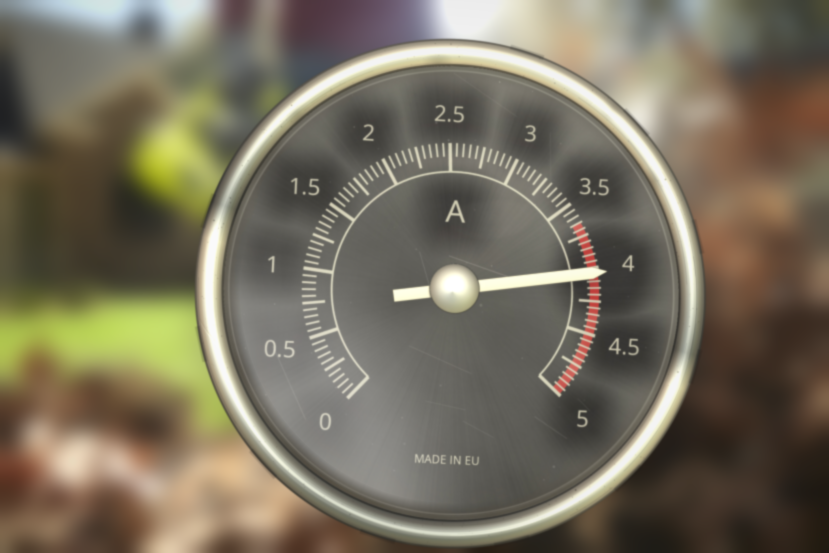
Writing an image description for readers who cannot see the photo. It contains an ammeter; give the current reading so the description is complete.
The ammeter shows 4.05 A
